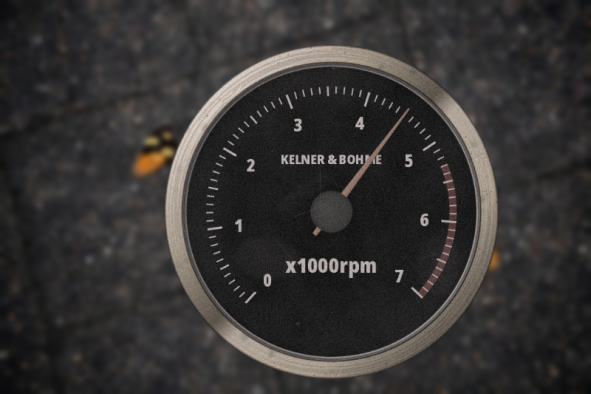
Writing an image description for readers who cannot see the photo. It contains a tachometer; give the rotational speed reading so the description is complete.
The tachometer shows 4500 rpm
